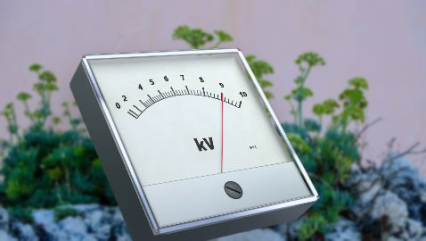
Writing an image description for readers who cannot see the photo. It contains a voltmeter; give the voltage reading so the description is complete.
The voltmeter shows 9 kV
